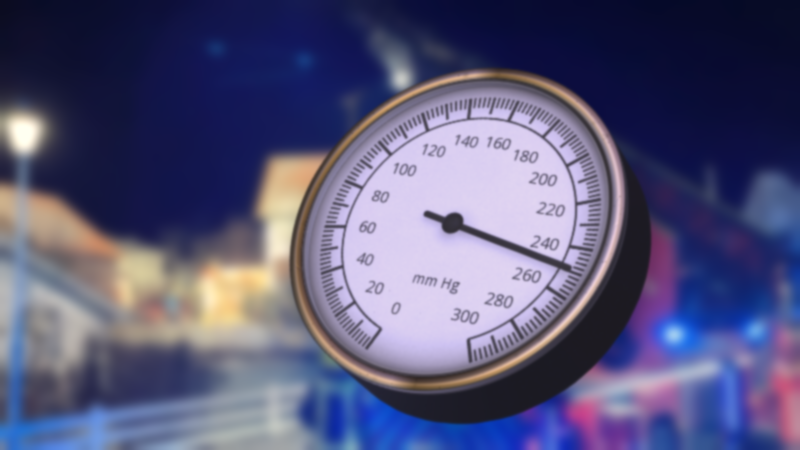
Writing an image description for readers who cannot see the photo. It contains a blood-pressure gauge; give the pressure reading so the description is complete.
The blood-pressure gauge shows 250 mmHg
